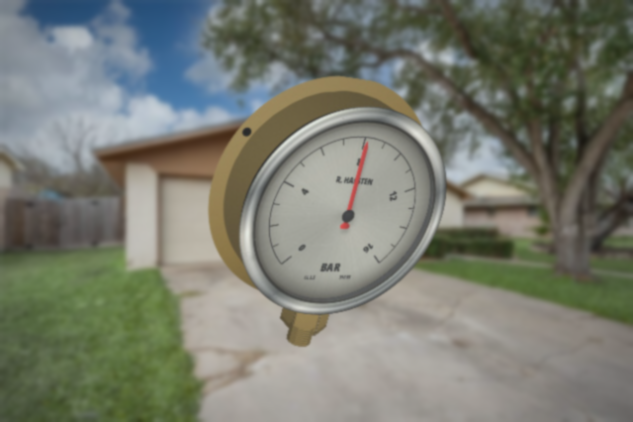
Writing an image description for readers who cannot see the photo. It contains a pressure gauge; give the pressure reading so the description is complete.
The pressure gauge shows 8 bar
